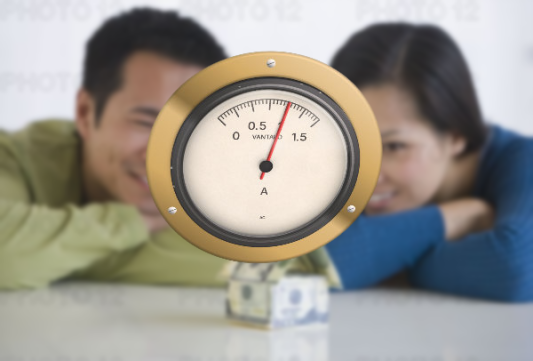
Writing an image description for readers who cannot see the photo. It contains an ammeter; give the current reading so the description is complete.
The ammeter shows 1 A
